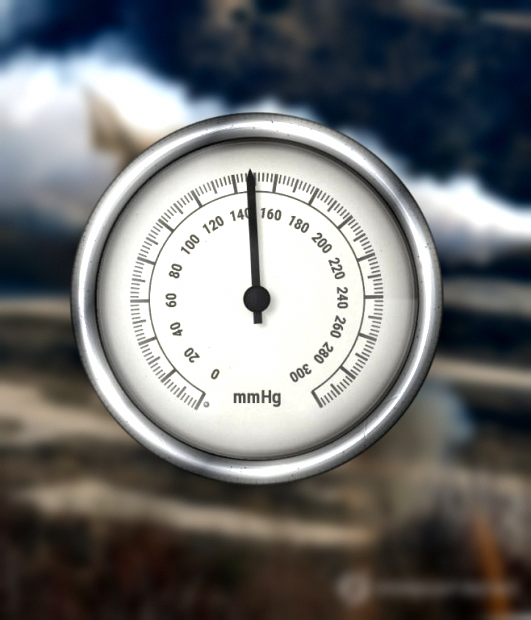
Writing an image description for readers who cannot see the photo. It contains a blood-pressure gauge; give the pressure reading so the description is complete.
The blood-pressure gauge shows 148 mmHg
